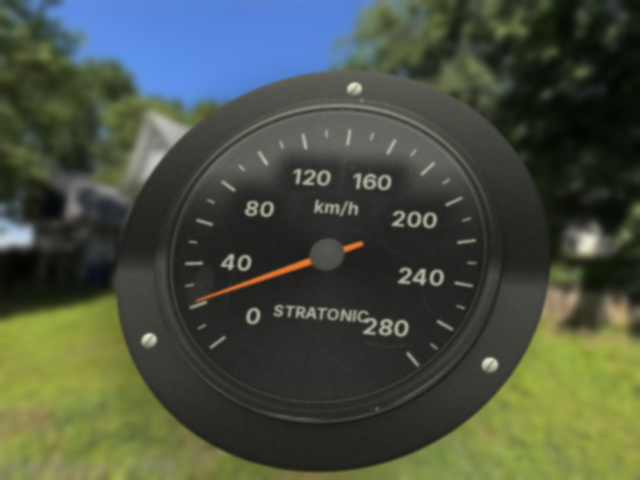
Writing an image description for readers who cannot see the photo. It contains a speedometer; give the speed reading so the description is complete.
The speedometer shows 20 km/h
